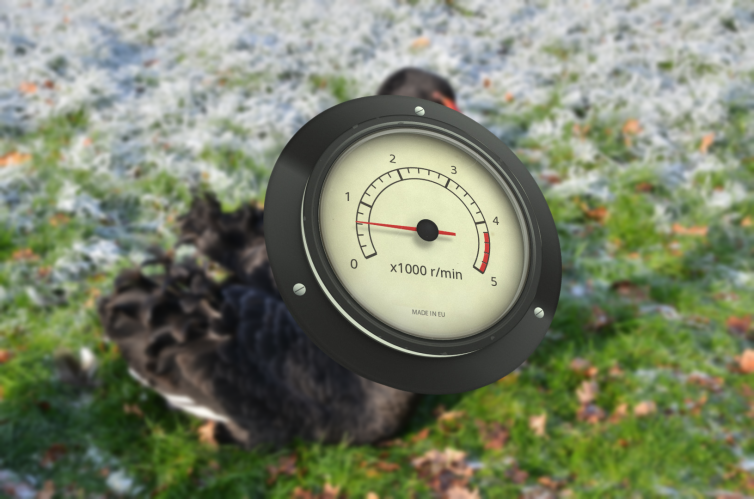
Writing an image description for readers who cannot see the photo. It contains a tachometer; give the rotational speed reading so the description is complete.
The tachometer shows 600 rpm
